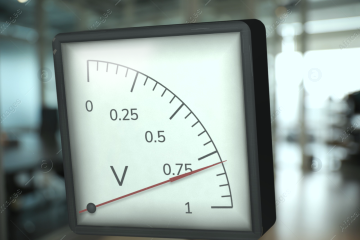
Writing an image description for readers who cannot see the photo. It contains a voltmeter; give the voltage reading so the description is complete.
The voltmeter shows 0.8 V
